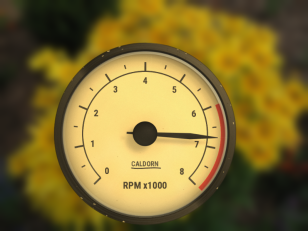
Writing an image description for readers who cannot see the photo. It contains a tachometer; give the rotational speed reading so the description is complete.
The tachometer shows 6750 rpm
